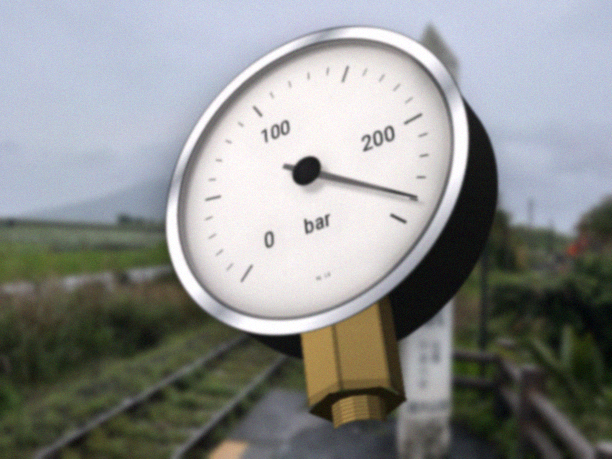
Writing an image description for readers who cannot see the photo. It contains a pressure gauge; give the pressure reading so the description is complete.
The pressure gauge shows 240 bar
